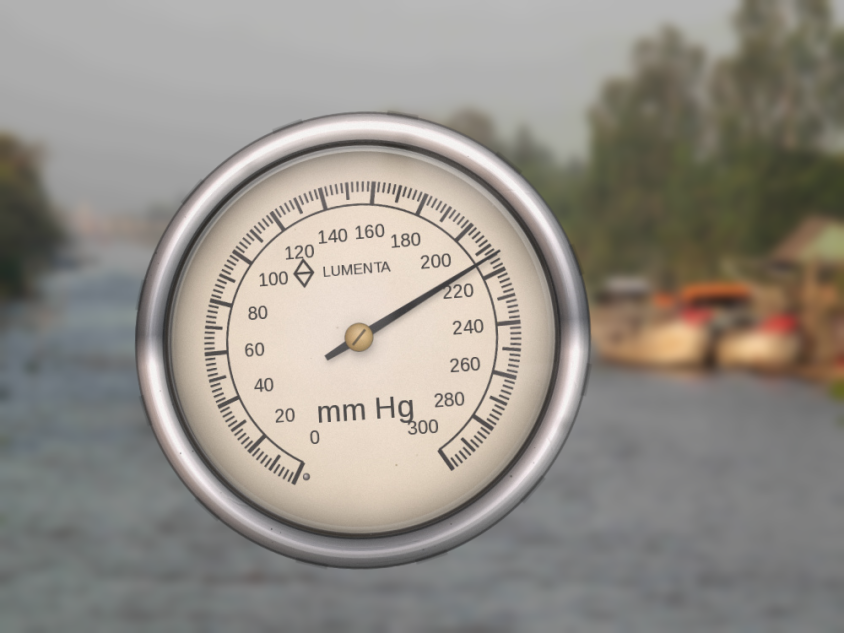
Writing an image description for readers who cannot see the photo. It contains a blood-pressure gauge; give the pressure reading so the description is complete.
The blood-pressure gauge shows 214 mmHg
